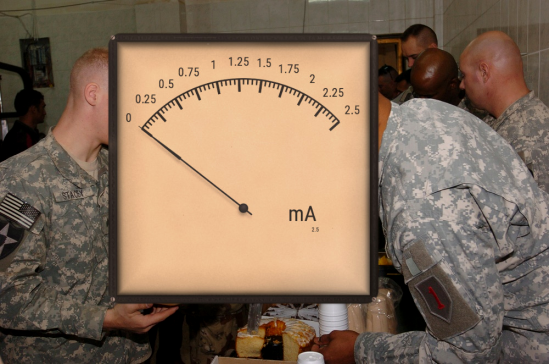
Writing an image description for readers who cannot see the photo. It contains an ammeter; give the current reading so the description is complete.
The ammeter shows 0 mA
